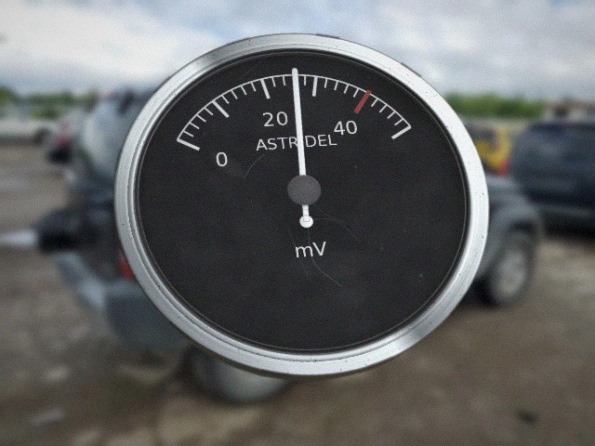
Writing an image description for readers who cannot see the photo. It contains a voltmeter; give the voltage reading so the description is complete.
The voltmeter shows 26 mV
